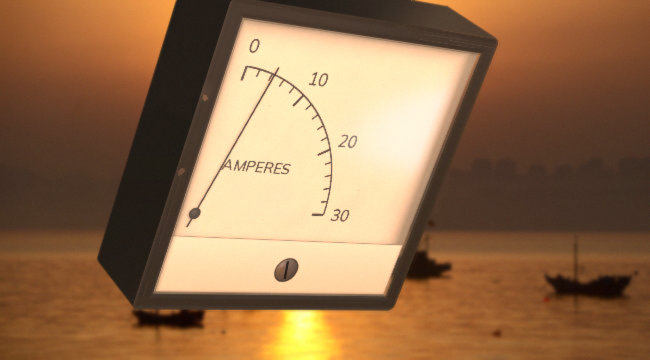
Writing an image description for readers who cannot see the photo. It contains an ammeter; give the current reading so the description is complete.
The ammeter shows 4 A
